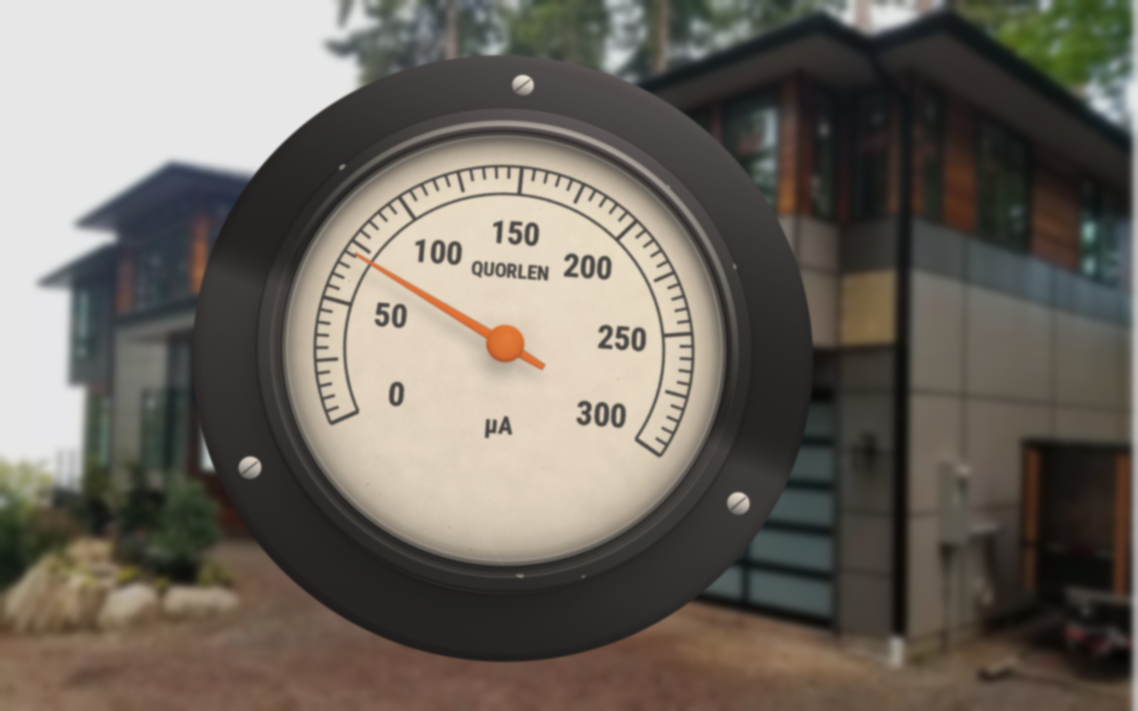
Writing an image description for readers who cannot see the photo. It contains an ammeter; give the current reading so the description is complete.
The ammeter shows 70 µA
